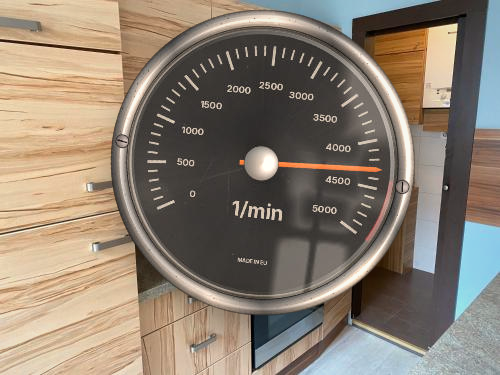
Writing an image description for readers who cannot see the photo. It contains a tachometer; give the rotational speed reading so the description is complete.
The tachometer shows 4300 rpm
